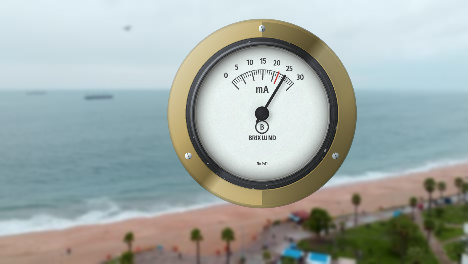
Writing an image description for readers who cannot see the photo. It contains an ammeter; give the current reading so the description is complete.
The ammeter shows 25 mA
